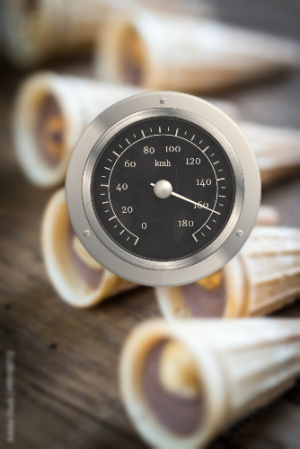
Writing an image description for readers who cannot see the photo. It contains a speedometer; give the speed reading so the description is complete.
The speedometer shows 160 km/h
